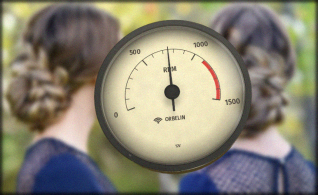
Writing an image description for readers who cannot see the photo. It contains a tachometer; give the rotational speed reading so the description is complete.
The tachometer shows 750 rpm
